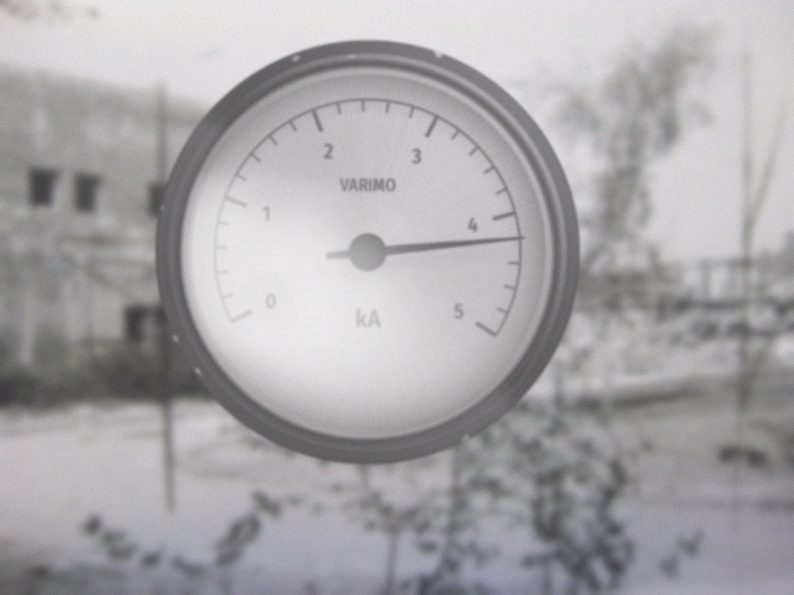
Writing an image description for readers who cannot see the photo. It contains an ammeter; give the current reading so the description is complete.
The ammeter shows 4.2 kA
